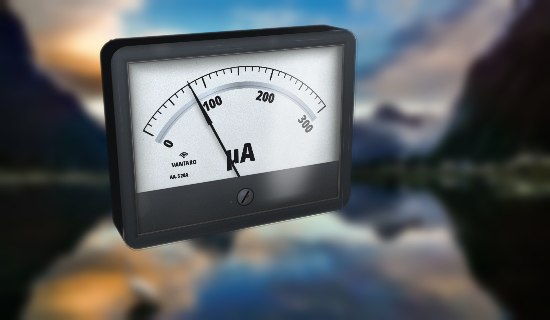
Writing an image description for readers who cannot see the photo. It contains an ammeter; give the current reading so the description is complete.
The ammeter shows 80 µA
